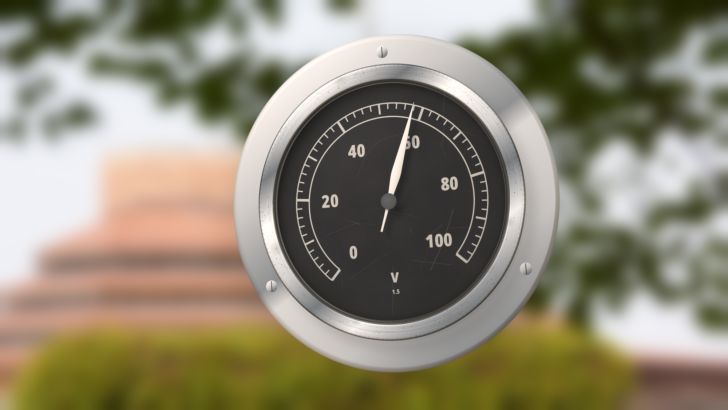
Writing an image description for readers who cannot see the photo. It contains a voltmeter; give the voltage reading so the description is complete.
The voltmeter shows 58 V
